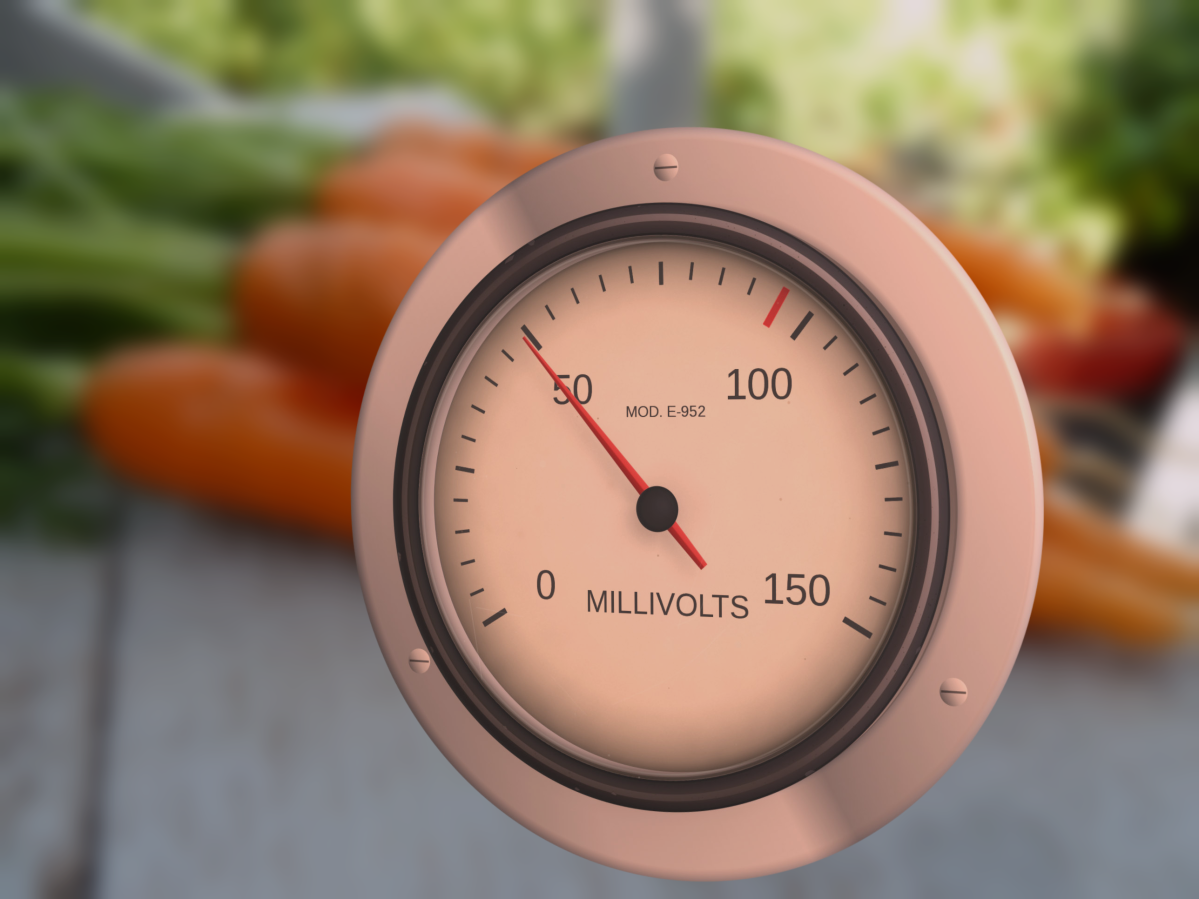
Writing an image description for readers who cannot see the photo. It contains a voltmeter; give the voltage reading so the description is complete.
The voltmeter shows 50 mV
